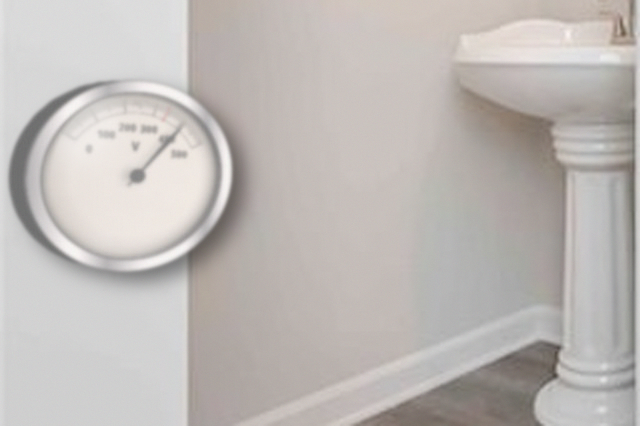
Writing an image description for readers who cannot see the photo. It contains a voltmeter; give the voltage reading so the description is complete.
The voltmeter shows 400 V
